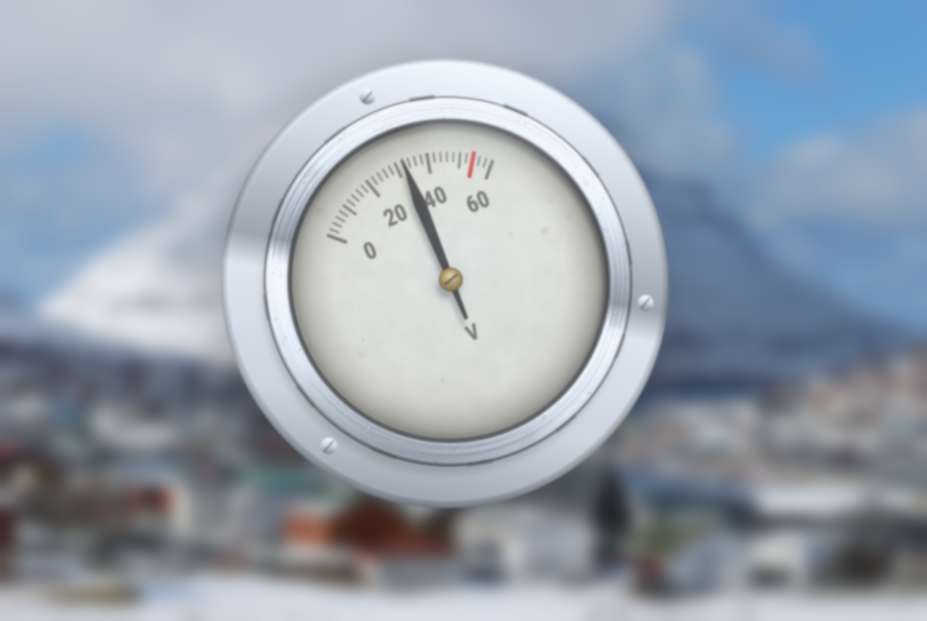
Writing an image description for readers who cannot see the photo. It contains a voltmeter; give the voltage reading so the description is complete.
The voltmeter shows 32 V
